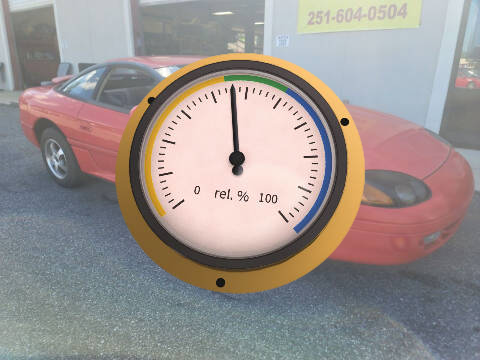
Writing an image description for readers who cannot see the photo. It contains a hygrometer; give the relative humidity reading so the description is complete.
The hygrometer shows 46 %
